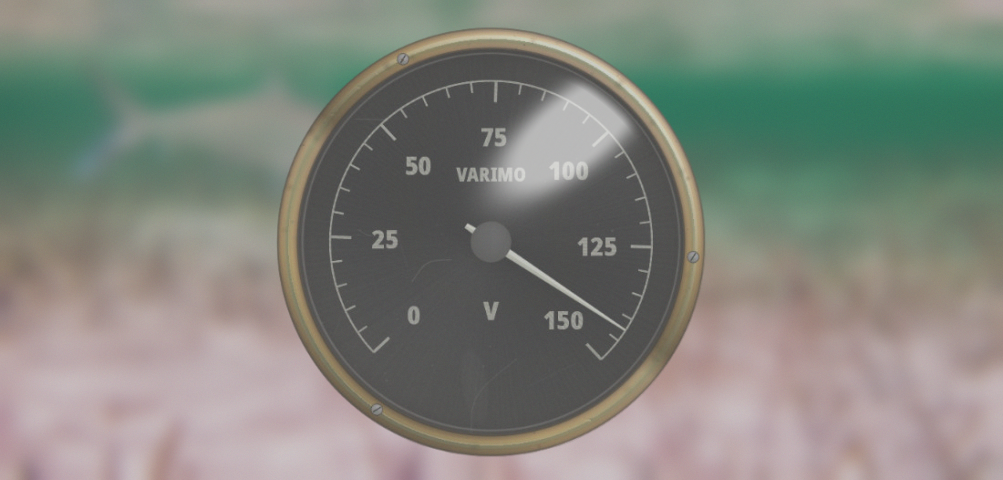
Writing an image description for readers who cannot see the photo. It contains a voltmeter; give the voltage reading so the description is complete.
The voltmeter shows 142.5 V
